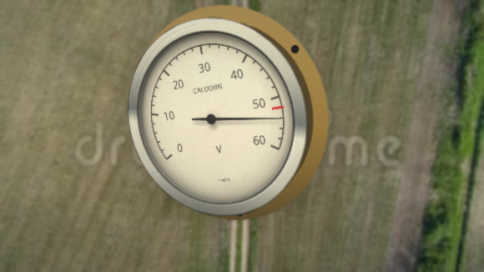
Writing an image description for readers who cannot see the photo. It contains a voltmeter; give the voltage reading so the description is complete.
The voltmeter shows 54 V
